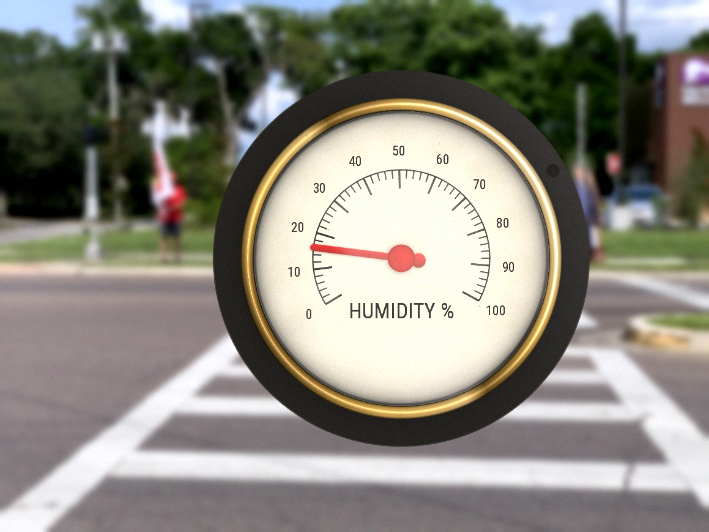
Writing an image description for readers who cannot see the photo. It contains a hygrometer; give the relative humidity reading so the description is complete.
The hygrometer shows 16 %
